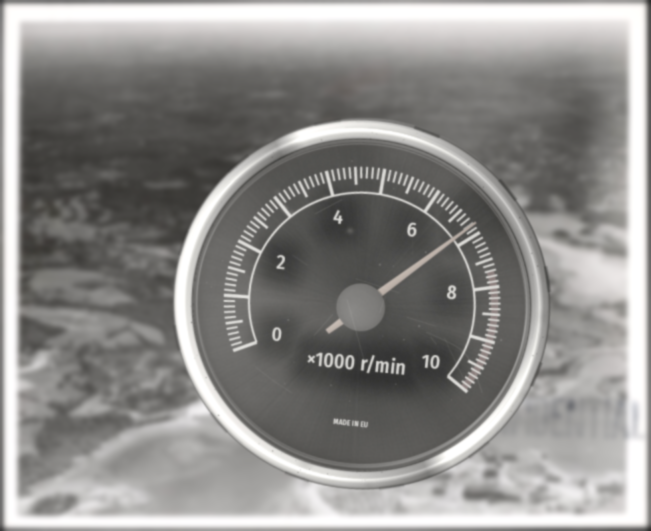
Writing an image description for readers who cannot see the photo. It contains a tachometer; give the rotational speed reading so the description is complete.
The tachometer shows 6800 rpm
